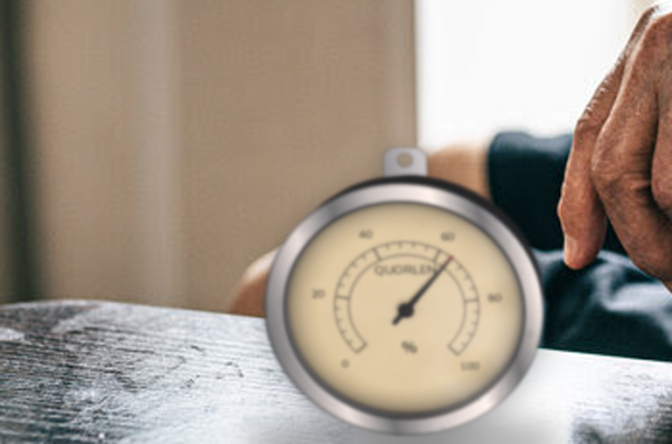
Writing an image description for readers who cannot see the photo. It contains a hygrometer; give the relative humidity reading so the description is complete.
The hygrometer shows 64 %
